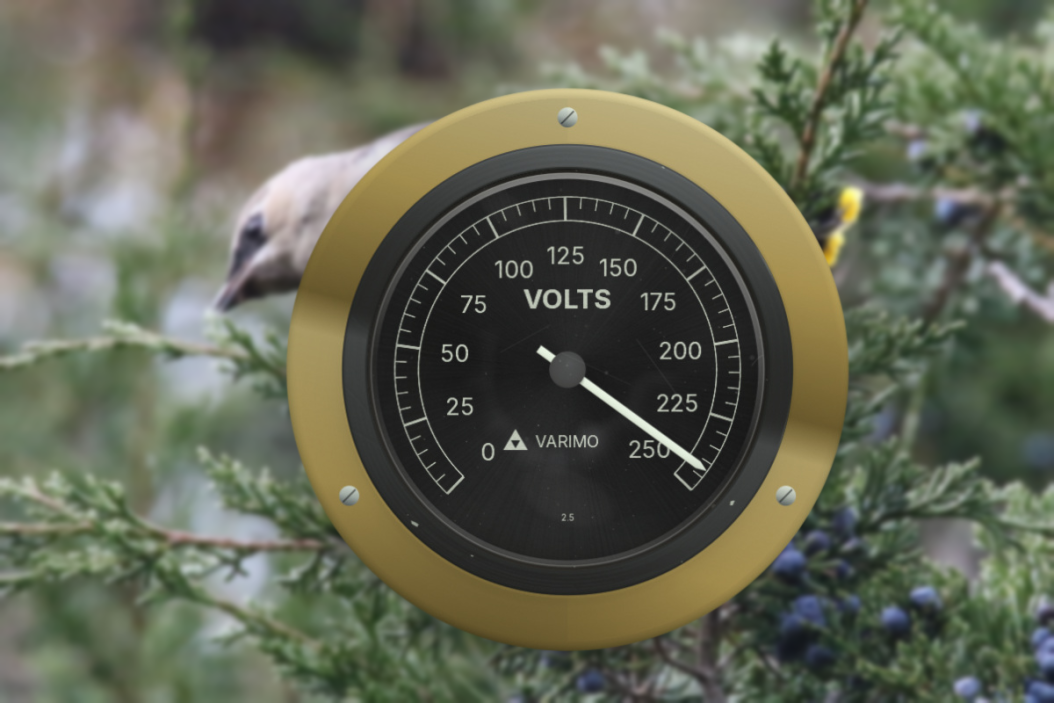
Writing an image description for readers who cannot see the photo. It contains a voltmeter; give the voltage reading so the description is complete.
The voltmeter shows 242.5 V
